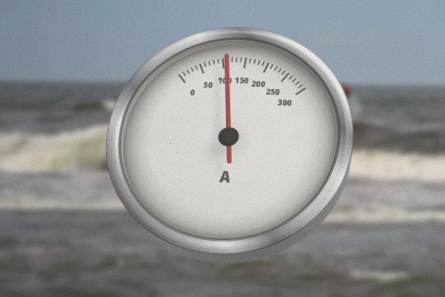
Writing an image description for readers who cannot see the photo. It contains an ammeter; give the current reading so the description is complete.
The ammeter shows 110 A
